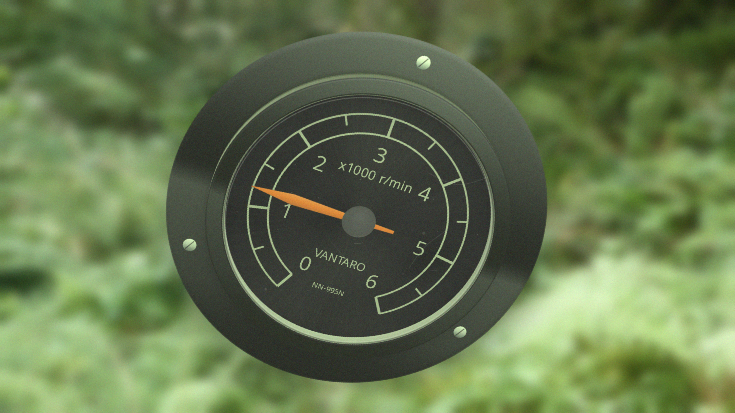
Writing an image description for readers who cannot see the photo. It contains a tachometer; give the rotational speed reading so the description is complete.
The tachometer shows 1250 rpm
